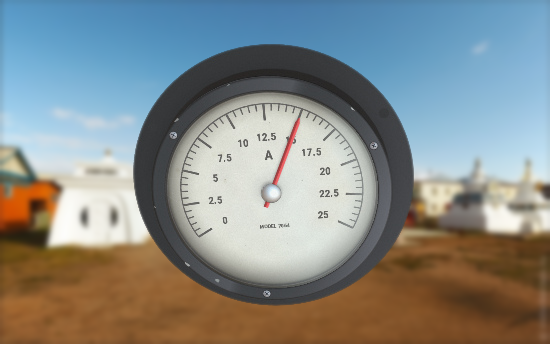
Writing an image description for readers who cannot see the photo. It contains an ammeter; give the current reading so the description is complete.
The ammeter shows 15 A
